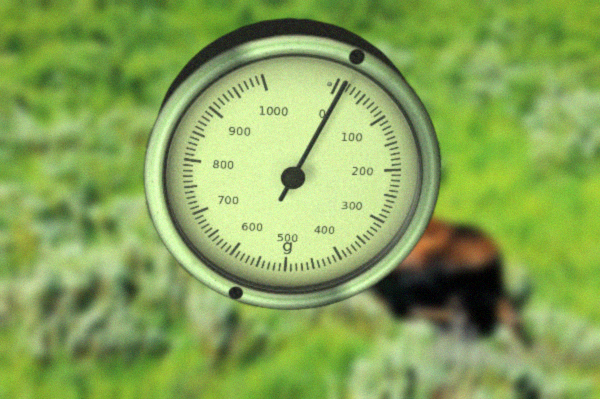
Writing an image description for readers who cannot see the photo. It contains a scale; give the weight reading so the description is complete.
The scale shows 10 g
